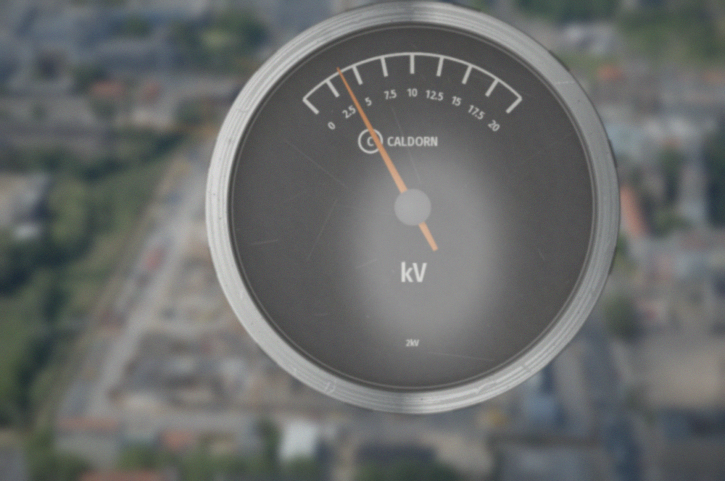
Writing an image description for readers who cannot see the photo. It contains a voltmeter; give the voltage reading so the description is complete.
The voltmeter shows 3.75 kV
